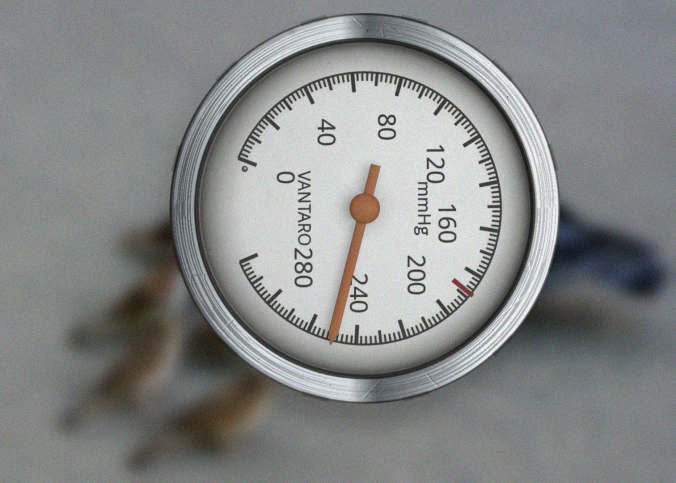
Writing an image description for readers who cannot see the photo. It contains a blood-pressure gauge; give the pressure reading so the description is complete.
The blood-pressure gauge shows 250 mmHg
